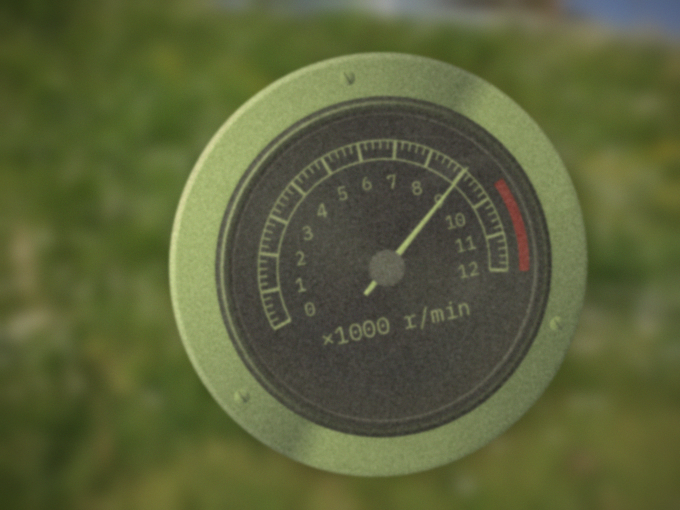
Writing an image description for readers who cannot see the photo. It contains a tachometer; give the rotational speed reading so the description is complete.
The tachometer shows 9000 rpm
